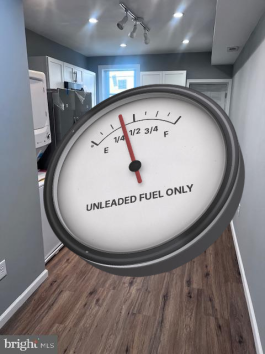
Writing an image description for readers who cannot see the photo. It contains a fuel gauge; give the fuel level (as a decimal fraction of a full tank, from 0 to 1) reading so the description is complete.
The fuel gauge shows 0.375
